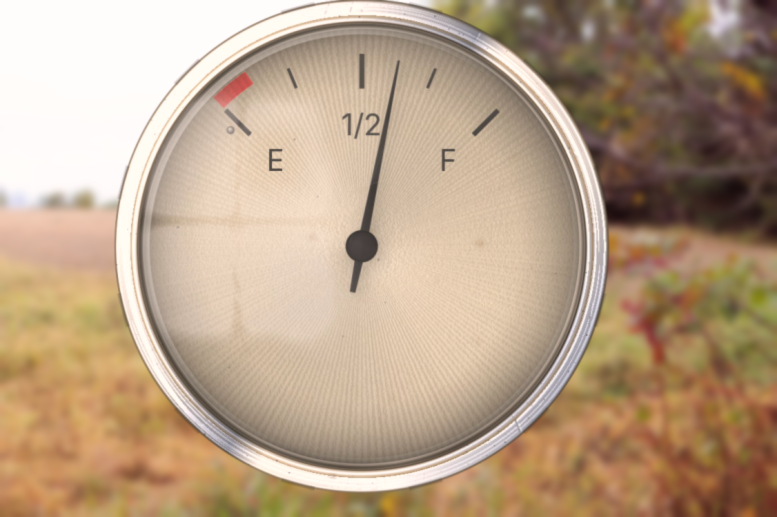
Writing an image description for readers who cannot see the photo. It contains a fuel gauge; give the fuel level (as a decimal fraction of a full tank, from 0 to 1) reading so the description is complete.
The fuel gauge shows 0.625
